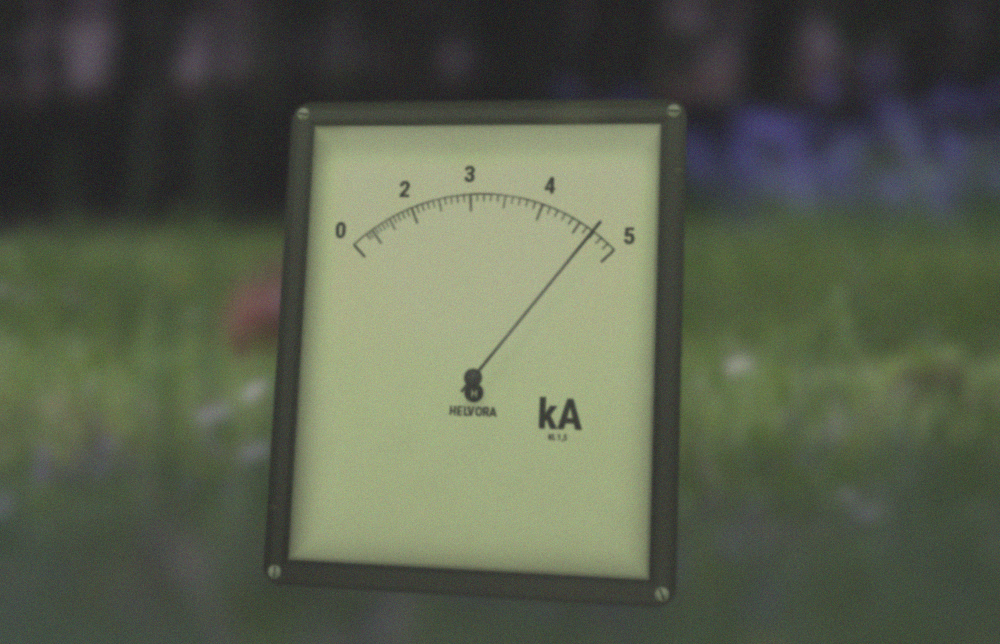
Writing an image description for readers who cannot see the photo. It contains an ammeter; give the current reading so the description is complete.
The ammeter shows 4.7 kA
